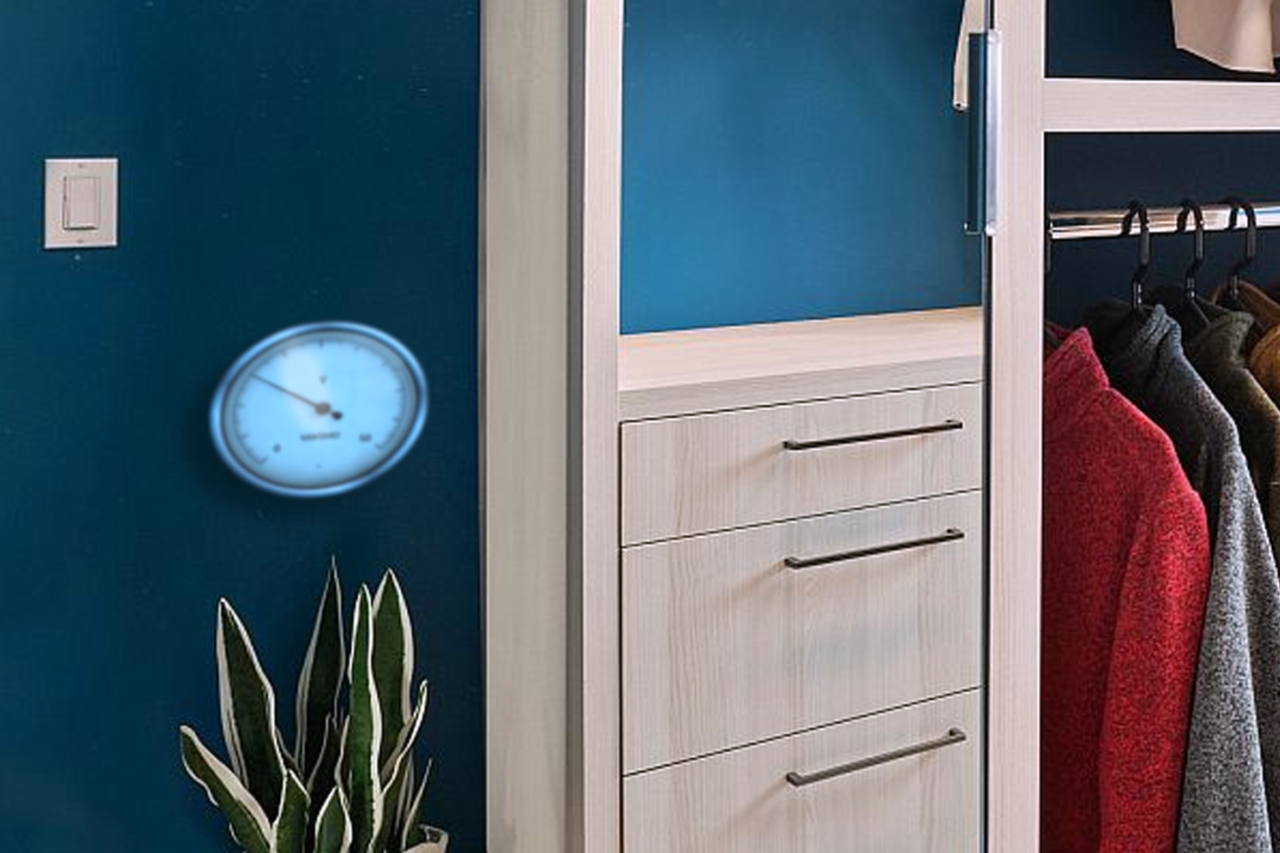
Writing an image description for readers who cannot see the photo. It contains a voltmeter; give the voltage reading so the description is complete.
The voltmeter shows 15 V
